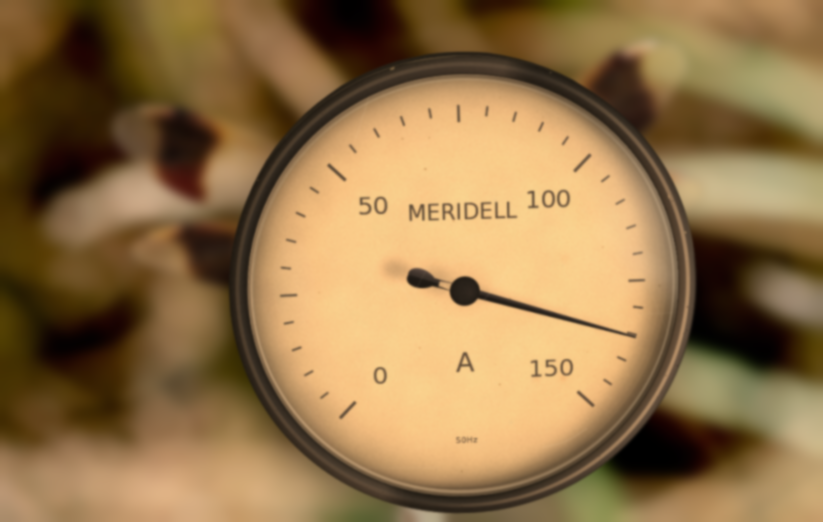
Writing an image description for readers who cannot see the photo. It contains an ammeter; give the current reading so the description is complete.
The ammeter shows 135 A
